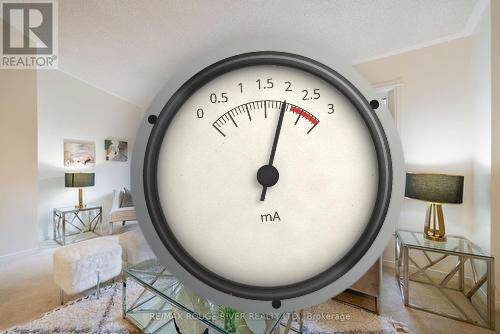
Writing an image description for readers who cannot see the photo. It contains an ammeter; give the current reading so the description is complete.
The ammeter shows 2 mA
